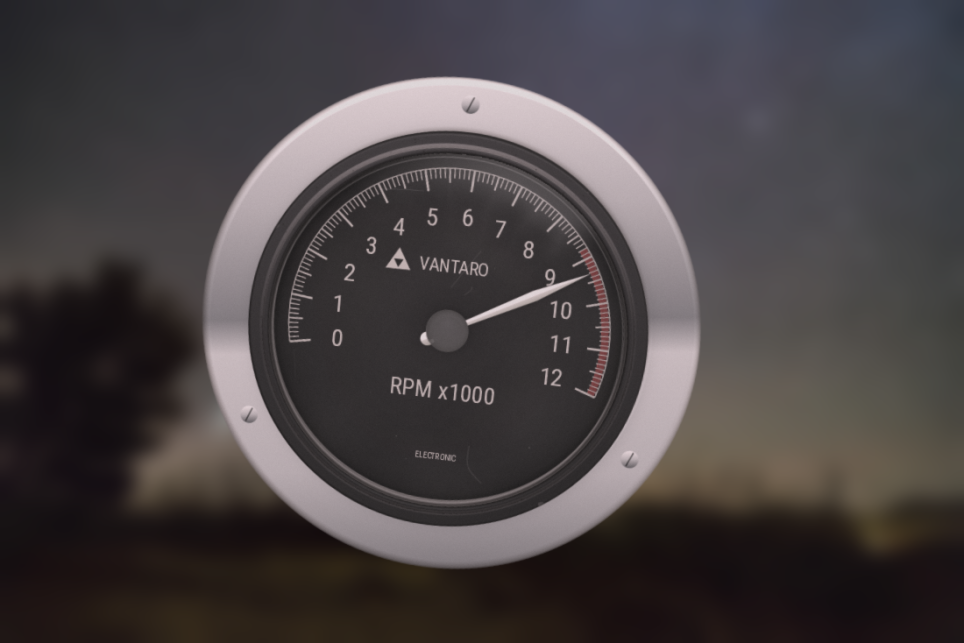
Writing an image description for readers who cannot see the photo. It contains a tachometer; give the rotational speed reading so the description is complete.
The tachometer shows 9300 rpm
